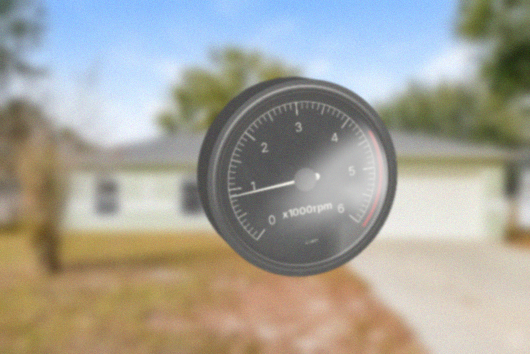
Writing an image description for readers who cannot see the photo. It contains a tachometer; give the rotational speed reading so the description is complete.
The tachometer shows 900 rpm
